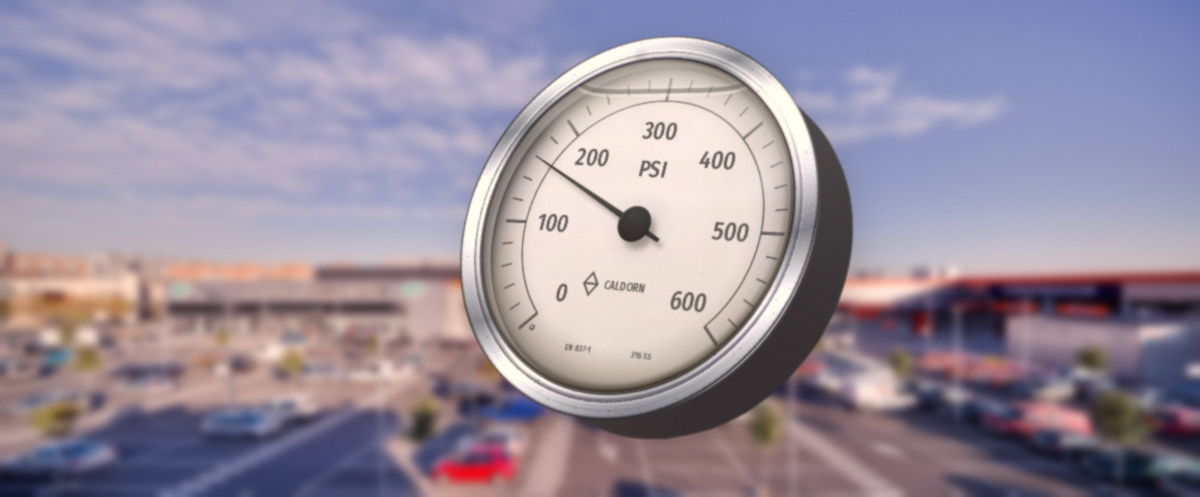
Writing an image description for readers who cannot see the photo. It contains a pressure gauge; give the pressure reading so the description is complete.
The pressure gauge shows 160 psi
